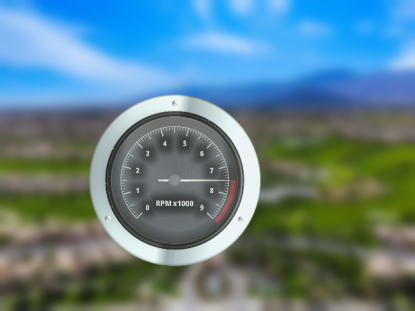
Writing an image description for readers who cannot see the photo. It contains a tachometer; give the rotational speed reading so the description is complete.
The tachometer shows 7500 rpm
